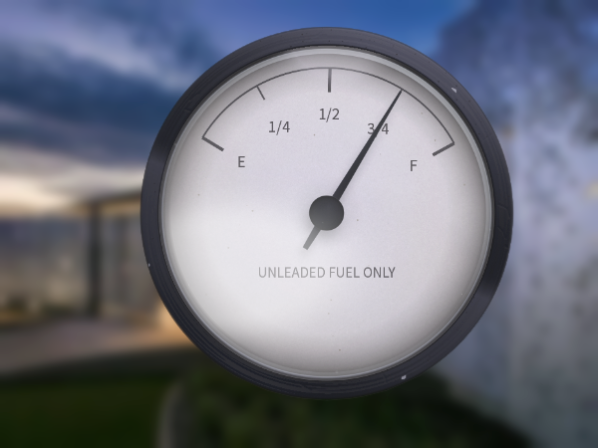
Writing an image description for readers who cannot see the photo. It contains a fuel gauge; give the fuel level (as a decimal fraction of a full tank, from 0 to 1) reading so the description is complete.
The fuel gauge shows 0.75
